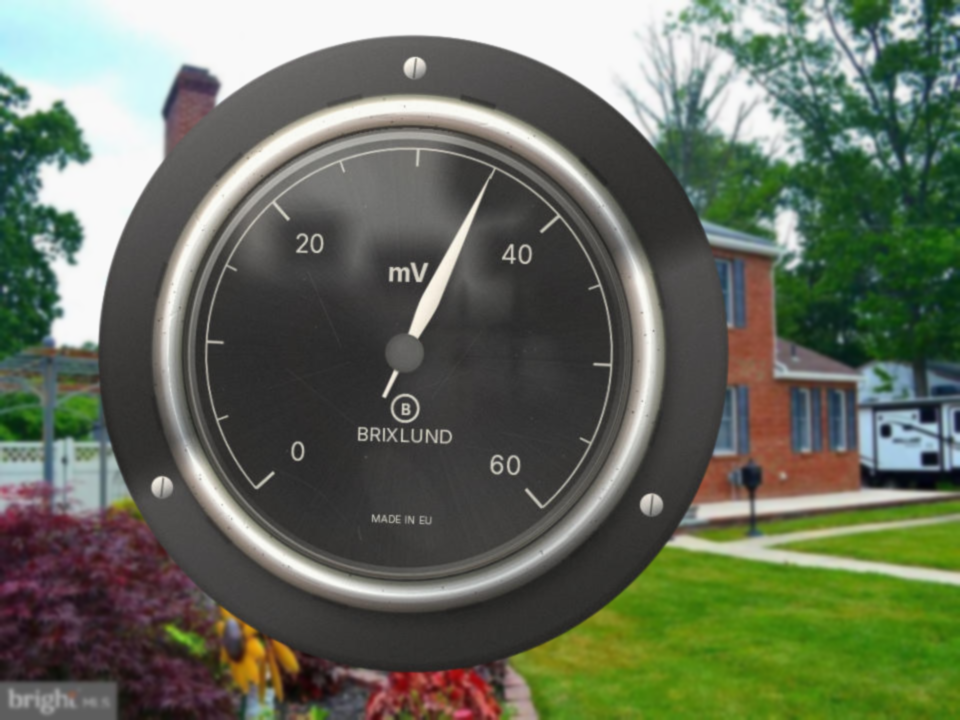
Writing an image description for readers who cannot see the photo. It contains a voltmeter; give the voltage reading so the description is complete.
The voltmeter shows 35 mV
